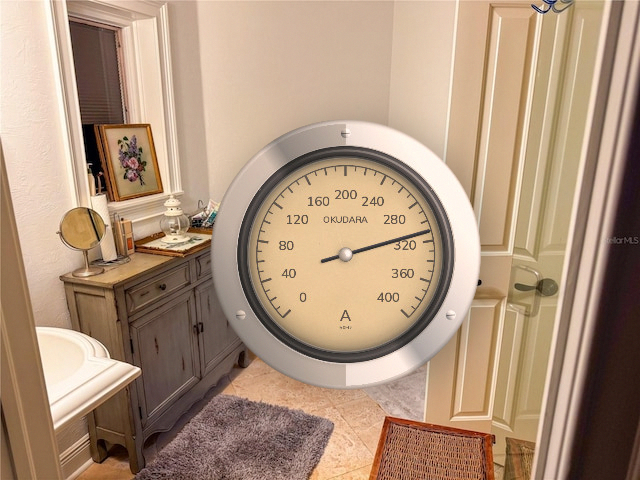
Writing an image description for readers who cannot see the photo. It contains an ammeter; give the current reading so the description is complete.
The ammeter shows 310 A
